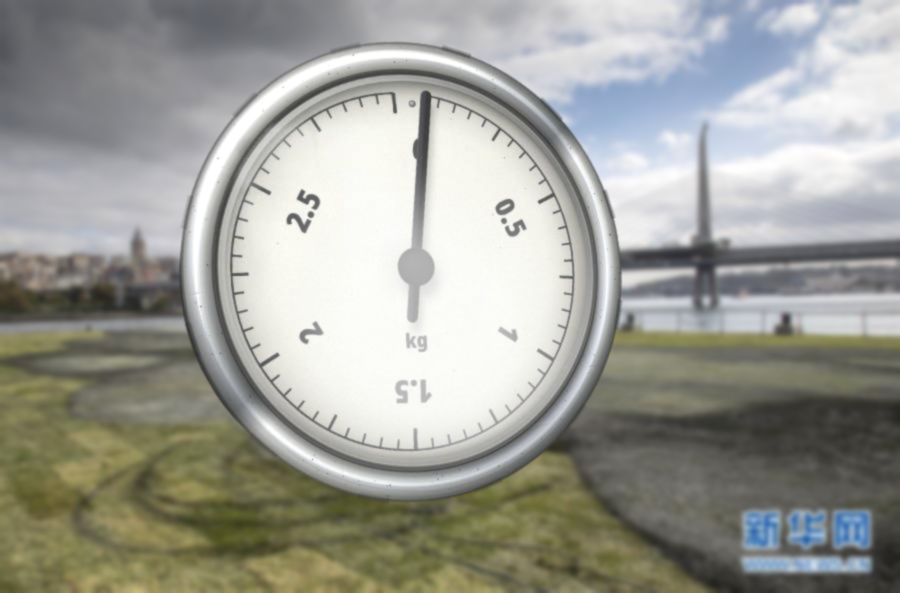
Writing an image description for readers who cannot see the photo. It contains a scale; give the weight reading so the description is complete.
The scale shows 0 kg
